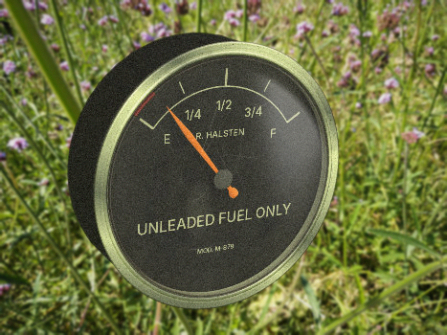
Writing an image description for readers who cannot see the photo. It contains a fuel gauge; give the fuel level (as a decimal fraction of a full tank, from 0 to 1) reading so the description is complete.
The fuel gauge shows 0.125
